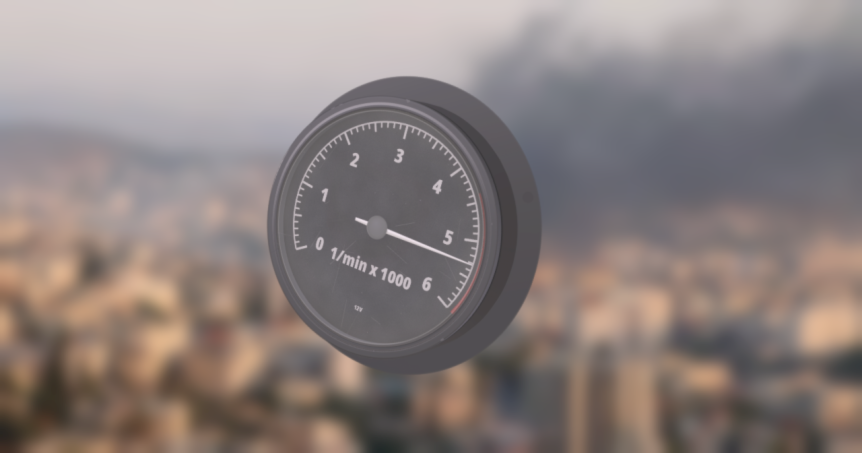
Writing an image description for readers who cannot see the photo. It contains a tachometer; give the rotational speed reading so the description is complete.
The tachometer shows 5300 rpm
